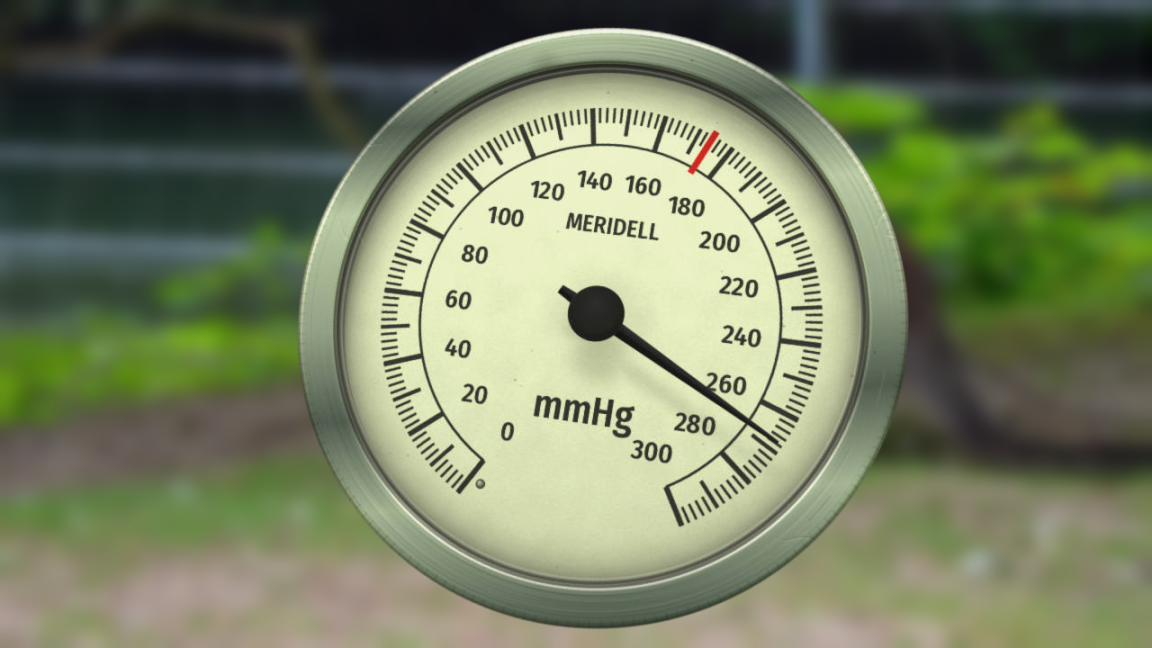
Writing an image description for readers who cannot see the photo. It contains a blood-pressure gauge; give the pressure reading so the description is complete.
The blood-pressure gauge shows 268 mmHg
